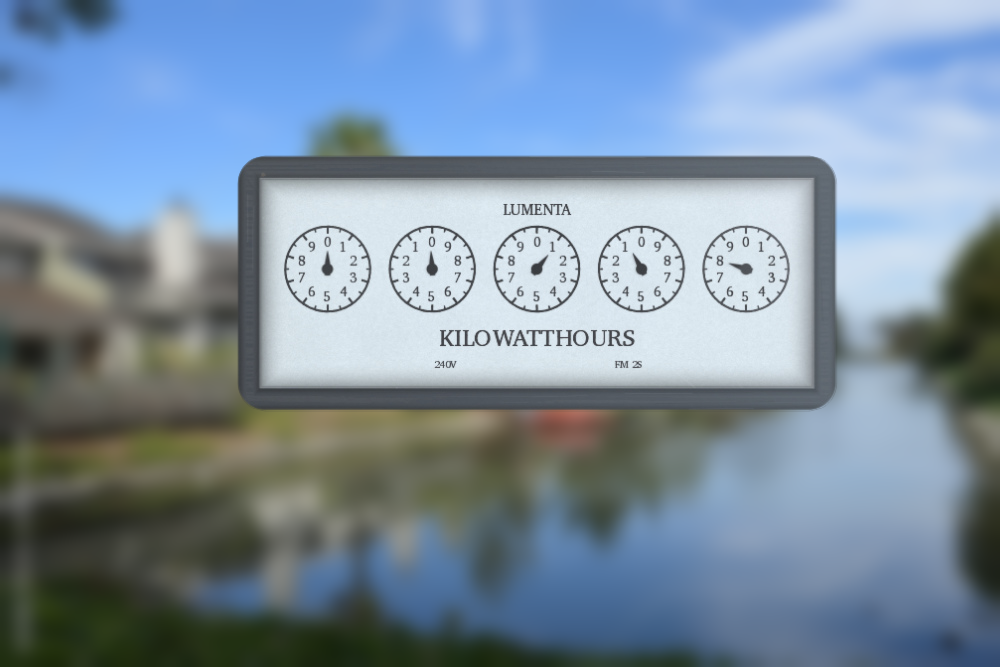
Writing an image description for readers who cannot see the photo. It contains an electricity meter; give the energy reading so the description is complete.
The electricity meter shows 108 kWh
